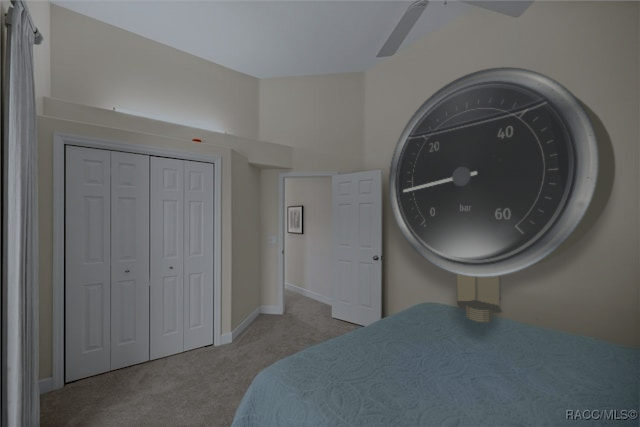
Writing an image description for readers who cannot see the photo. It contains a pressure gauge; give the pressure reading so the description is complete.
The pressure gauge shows 8 bar
